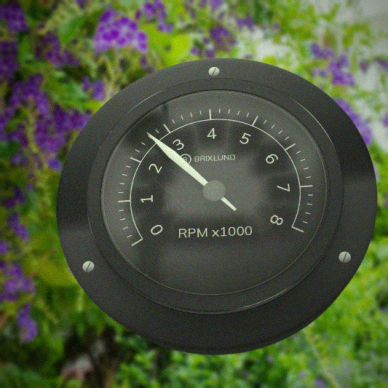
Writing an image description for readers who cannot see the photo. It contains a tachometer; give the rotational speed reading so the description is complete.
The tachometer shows 2600 rpm
